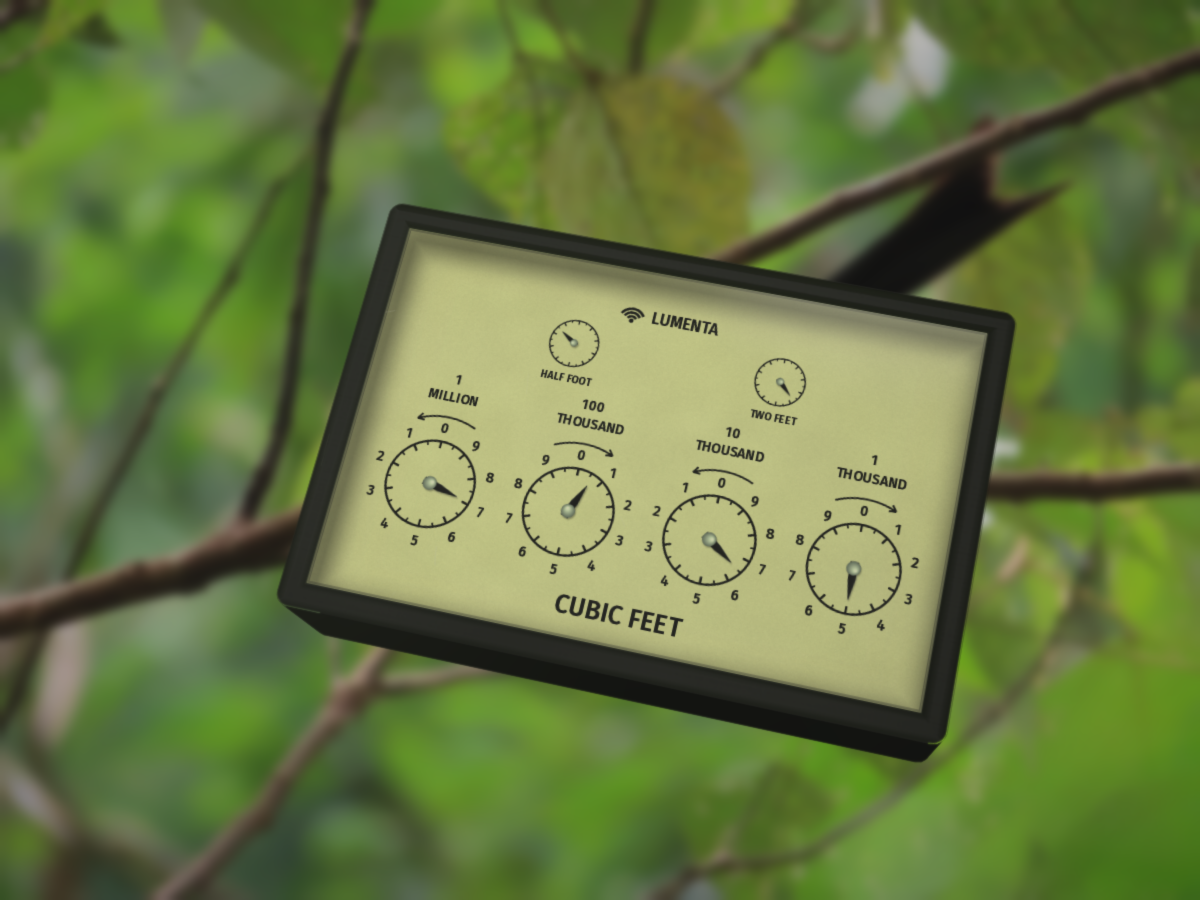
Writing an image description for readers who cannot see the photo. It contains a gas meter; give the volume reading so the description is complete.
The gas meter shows 706500 ft³
